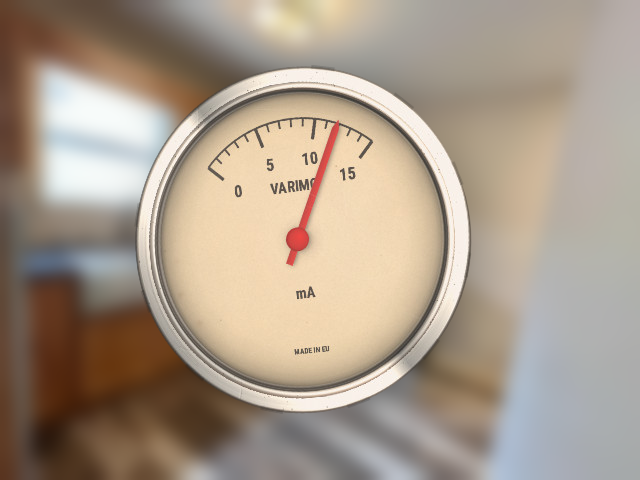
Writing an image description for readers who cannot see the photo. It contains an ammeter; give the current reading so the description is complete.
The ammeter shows 12 mA
